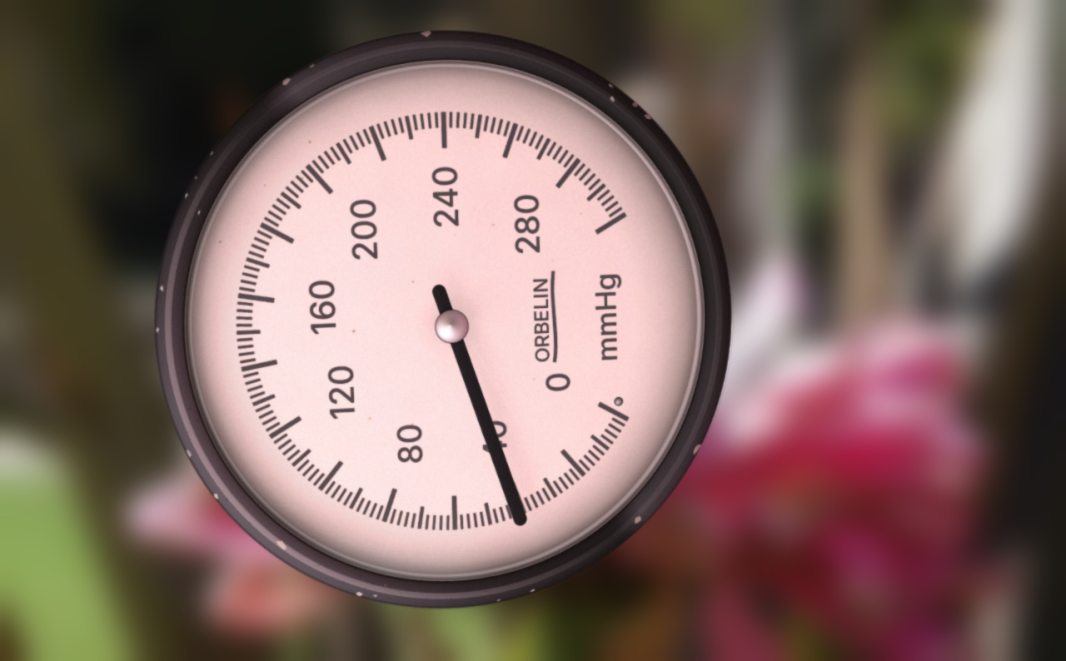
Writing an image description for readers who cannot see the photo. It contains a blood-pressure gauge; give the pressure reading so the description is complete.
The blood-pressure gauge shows 42 mmHg
